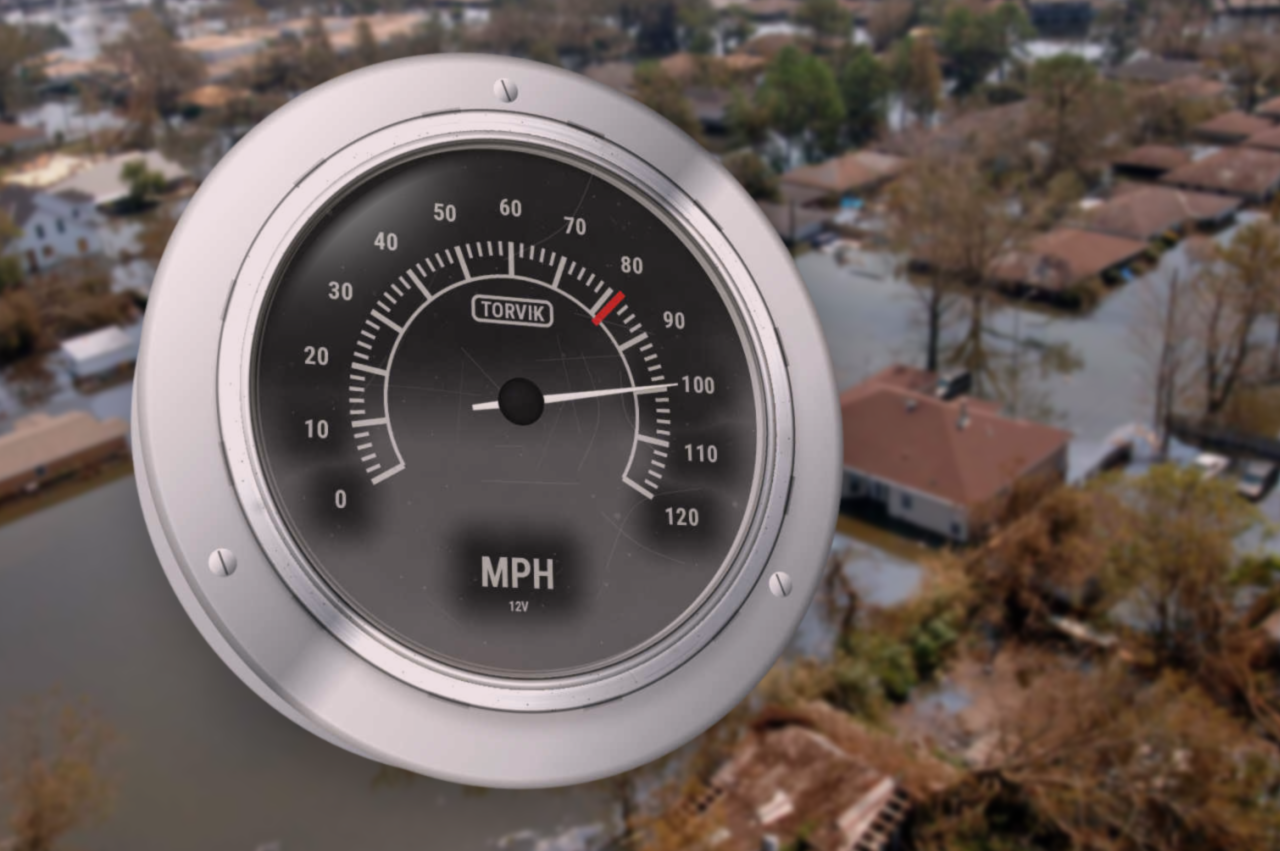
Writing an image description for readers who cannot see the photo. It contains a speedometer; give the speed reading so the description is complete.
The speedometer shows 100 mph
